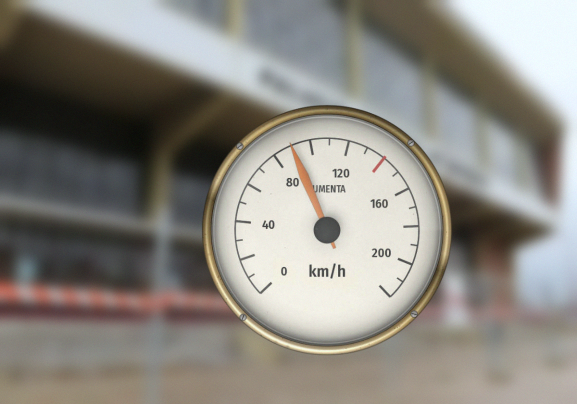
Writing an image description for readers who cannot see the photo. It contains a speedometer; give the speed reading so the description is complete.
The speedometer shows 90 km/h
